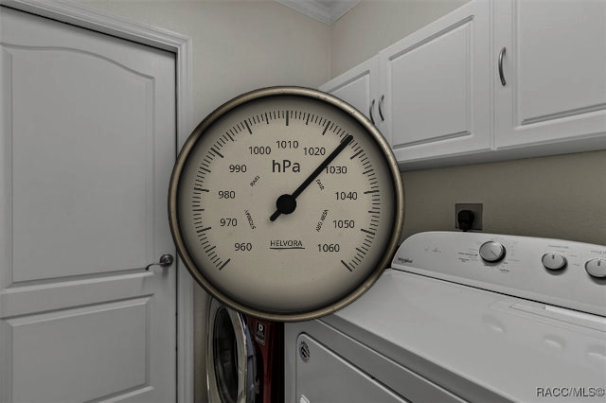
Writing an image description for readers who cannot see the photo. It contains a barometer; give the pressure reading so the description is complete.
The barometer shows 1026 hPa
